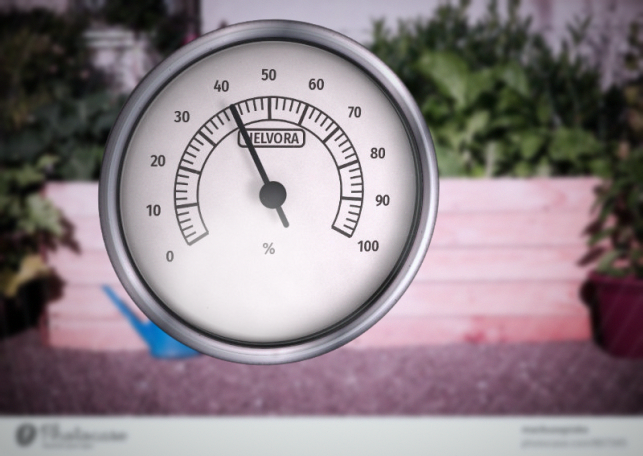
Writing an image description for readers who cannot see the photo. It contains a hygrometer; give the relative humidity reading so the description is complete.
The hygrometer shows 40 %
